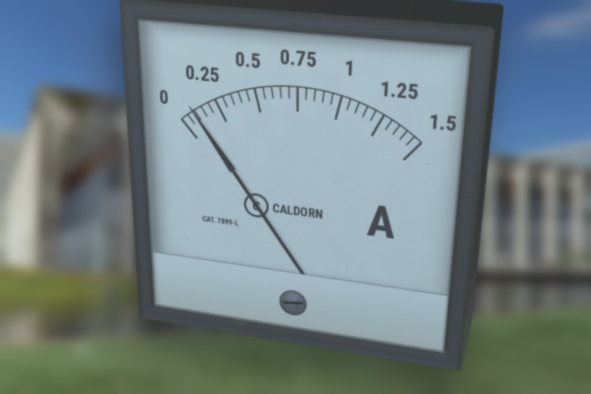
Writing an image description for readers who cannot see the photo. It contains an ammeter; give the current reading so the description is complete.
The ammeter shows 0.1 A
